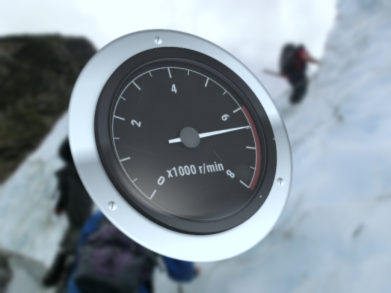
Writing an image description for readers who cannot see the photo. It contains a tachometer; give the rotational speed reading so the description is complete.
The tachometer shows 6500 rpm
